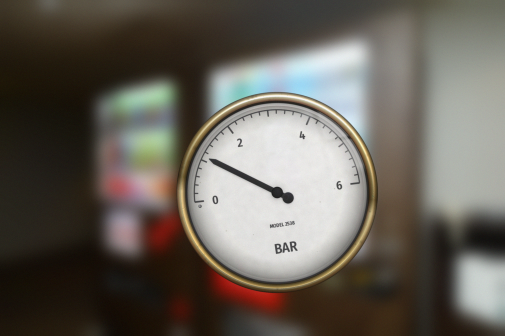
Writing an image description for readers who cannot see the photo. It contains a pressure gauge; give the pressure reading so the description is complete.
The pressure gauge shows 1.1 bar
